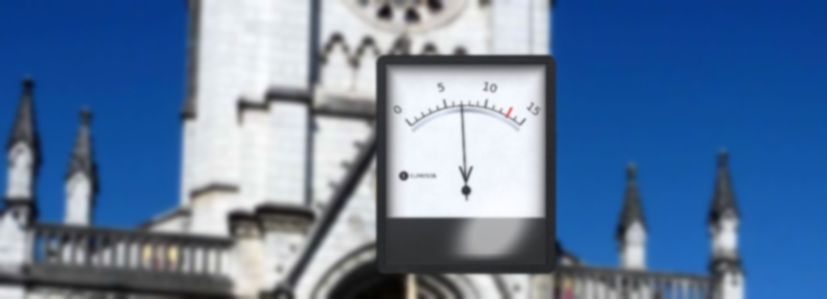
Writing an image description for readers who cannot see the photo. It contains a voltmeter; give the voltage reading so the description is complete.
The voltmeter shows 7 V
